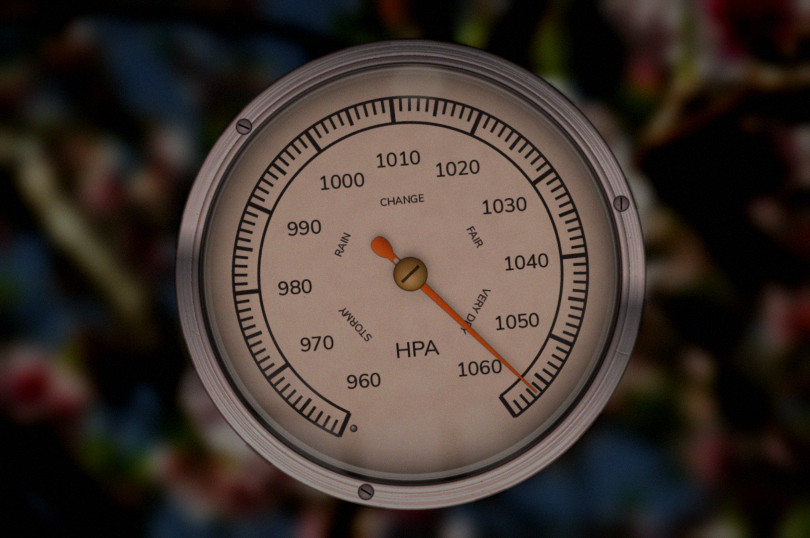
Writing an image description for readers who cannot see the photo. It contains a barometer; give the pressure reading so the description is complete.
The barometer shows 1056.5 hPa
